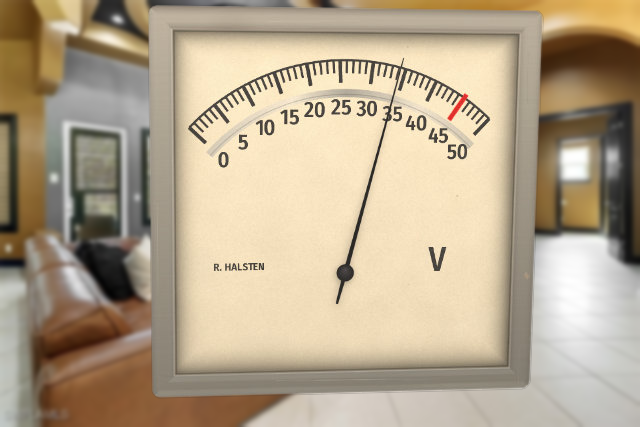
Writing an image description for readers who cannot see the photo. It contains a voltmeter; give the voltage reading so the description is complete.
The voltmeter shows 34 V
